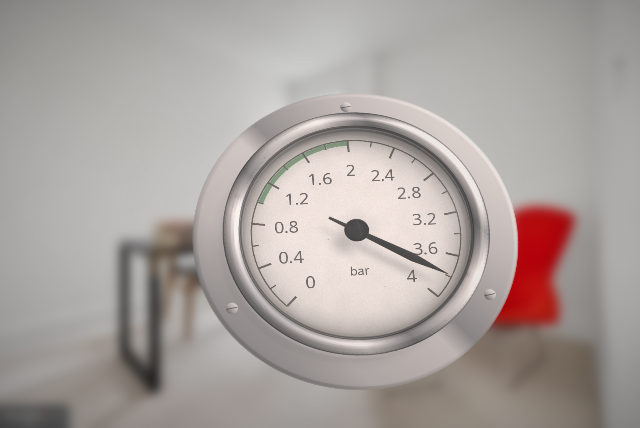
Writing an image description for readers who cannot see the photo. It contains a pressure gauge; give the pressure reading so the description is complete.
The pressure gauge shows 3.8 bar
